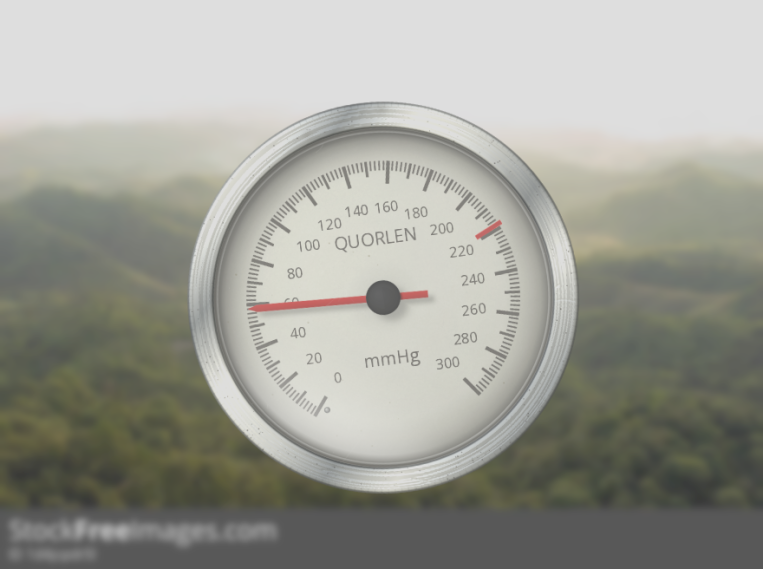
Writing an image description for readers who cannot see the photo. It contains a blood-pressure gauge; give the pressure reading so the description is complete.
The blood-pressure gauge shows 58 mmHg
